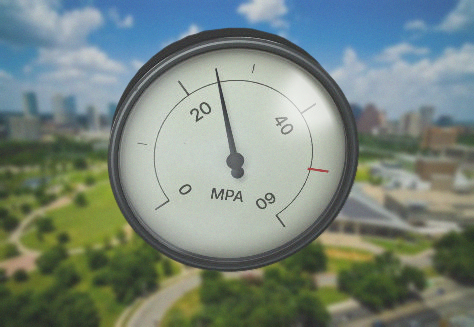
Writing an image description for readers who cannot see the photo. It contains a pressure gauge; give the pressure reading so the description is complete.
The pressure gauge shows 25 MPa
